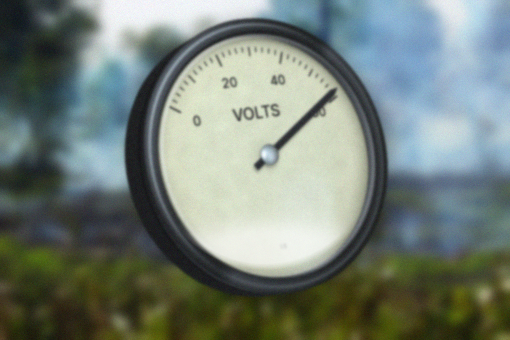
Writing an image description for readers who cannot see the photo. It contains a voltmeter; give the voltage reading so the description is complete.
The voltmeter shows 58 V
